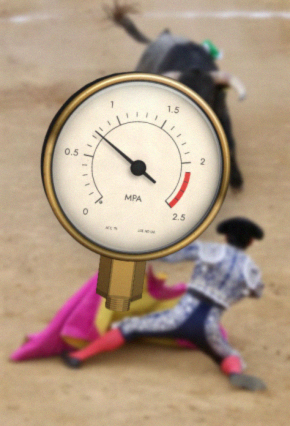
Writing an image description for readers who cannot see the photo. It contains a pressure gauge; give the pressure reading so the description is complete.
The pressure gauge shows 0.75 MPa
